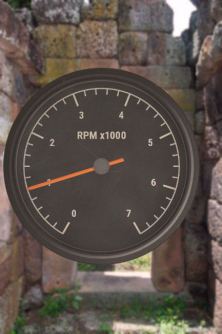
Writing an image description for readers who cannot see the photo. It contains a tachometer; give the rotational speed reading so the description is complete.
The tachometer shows 1000 rpm
